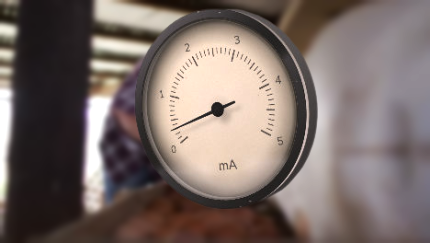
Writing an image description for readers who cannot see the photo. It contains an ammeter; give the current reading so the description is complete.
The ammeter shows 0.3 mA
